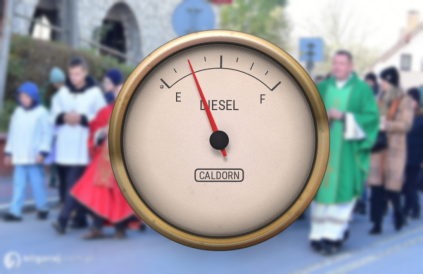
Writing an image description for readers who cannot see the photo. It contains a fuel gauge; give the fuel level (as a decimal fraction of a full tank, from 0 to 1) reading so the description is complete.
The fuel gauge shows 0.25
